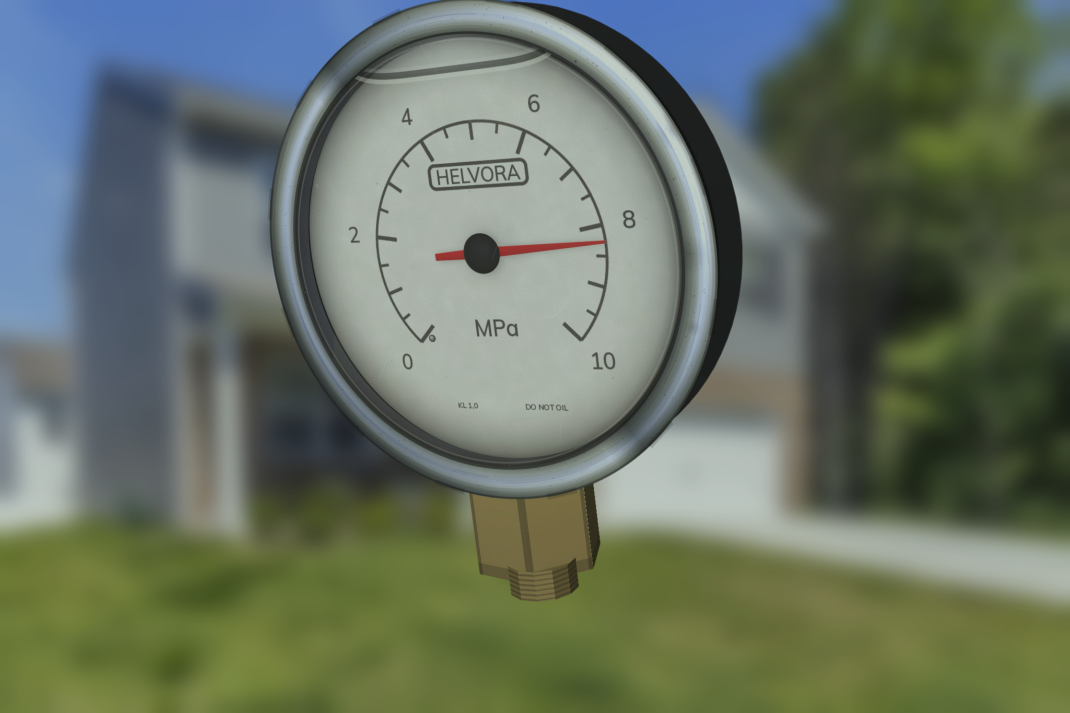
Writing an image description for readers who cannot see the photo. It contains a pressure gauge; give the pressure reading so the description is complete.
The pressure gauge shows 8.25 MPa
